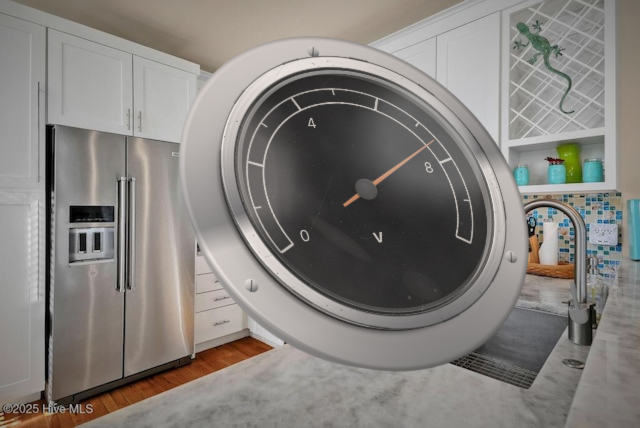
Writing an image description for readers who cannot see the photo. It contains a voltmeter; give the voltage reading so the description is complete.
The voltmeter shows 7.5 V
